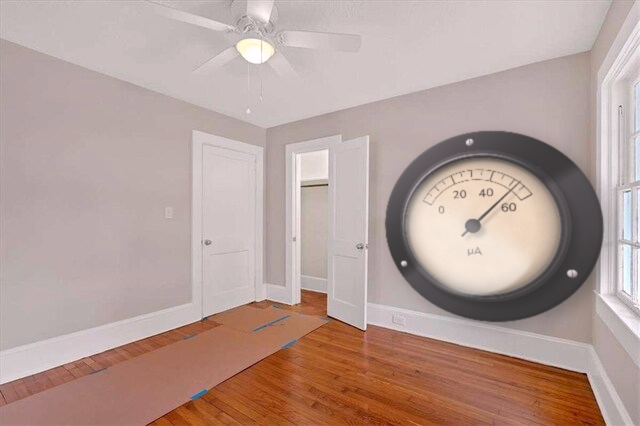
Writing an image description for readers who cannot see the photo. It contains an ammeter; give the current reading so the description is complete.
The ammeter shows 52.5 µA
